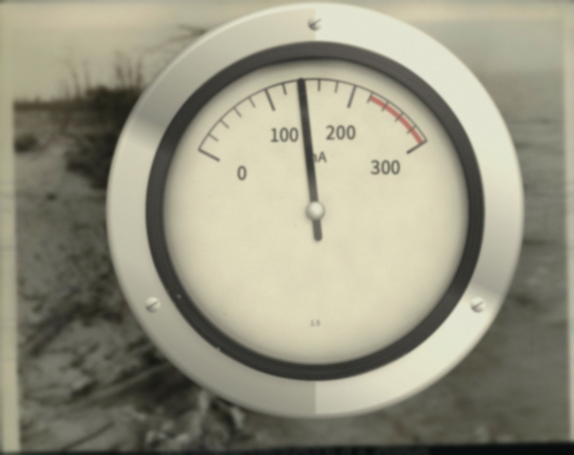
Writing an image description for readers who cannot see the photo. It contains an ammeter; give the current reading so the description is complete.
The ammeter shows 140 mA
